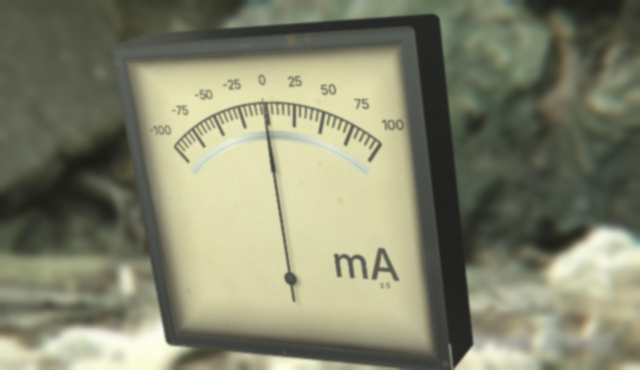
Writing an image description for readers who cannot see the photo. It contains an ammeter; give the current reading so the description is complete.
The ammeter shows 0 mA
